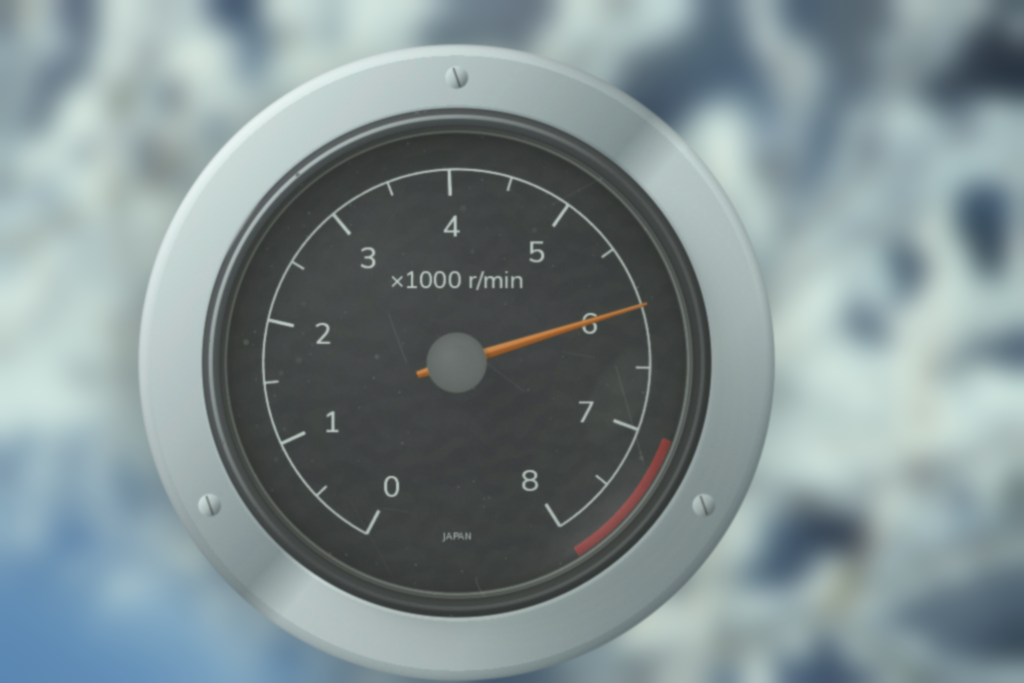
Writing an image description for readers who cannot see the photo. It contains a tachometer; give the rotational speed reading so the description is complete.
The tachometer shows 6000 rpm
